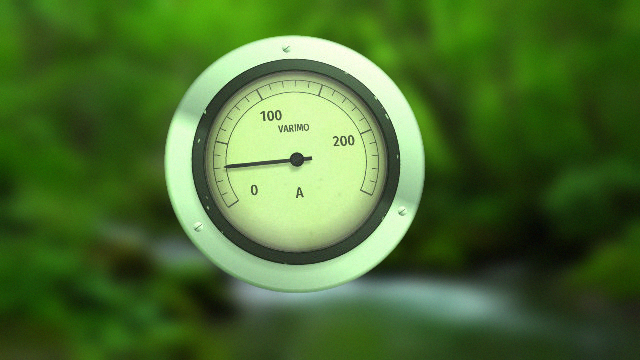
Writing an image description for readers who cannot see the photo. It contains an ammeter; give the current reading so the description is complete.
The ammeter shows 30 A
